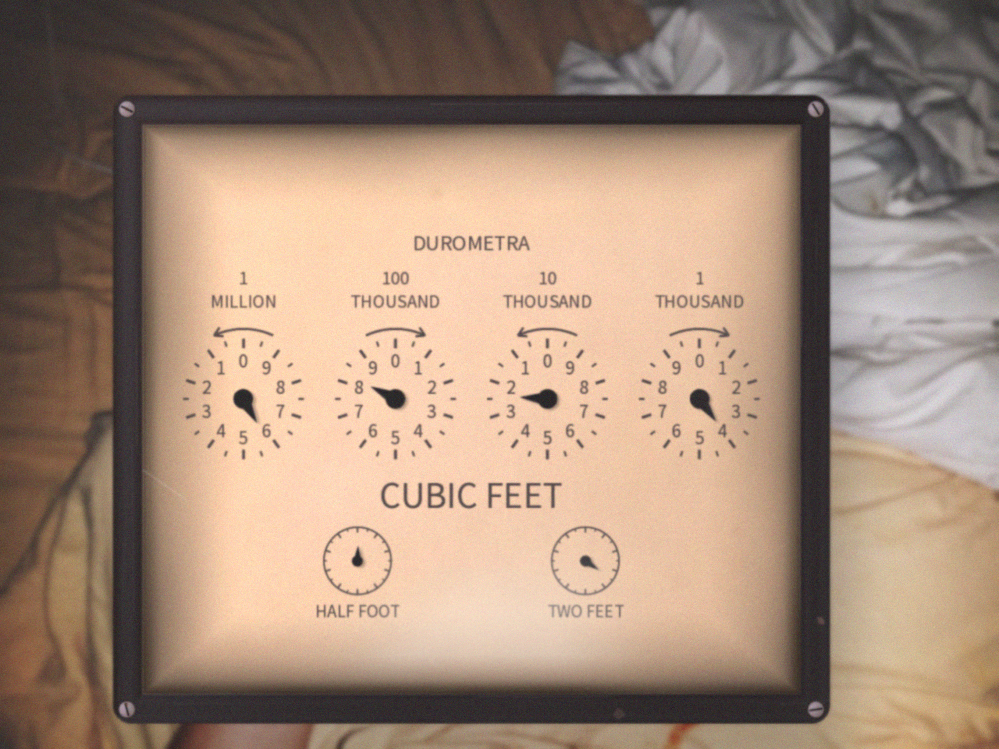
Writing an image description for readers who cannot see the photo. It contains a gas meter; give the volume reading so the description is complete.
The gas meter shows 582400 ft³
